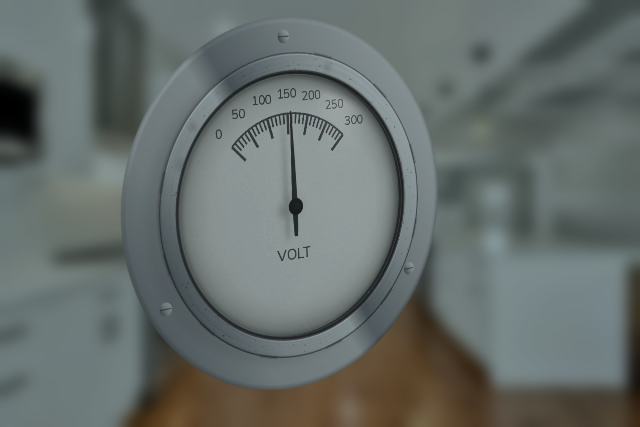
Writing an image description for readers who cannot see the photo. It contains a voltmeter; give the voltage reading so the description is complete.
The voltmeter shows 150 V
